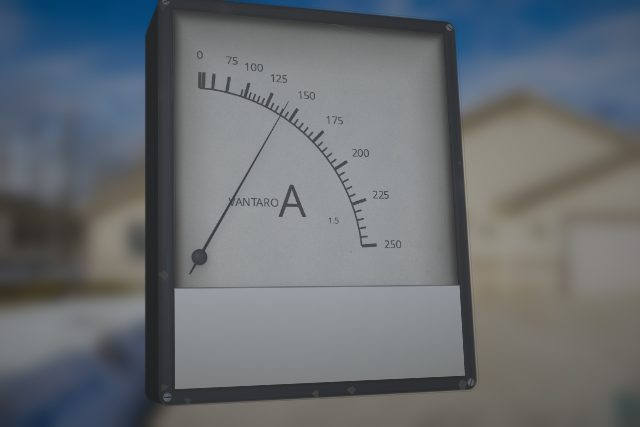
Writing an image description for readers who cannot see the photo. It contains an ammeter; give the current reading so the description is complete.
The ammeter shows 140 A
